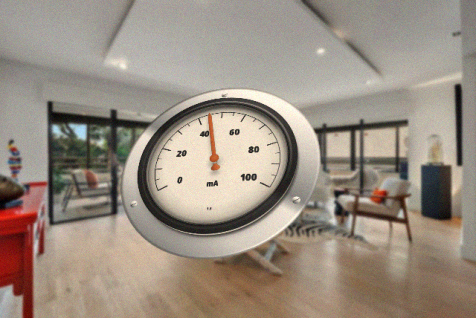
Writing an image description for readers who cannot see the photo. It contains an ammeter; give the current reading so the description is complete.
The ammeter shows 45 mA
